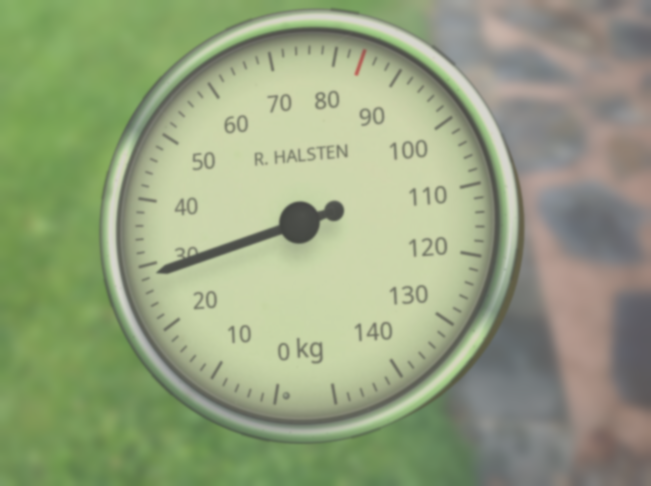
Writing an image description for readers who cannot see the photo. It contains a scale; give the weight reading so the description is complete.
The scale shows 28 kg
